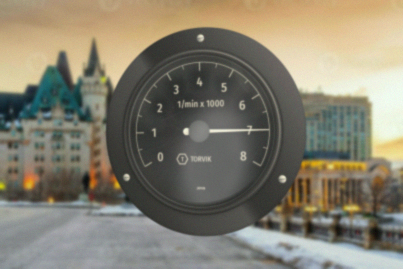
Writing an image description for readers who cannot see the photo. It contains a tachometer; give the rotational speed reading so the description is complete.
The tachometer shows 7000 rpm
